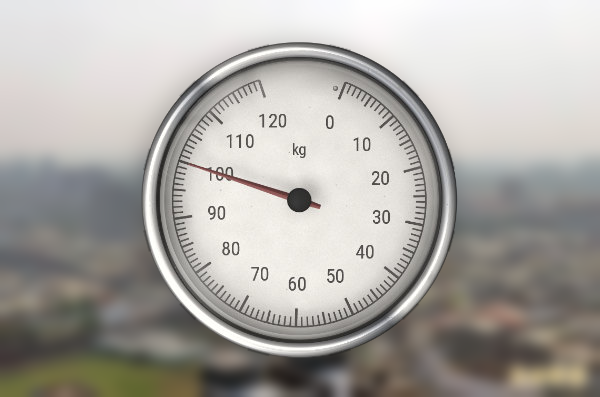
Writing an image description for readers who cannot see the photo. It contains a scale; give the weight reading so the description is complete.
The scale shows 100 kg
